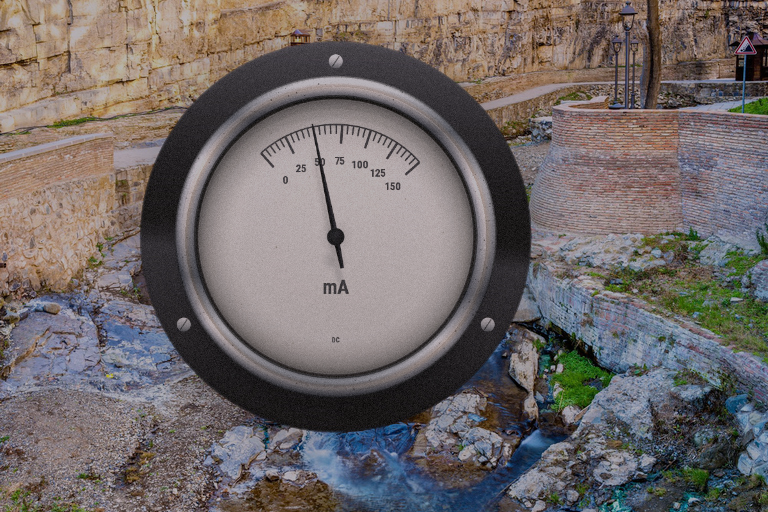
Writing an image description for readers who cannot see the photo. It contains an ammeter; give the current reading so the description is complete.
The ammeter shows 50 mA
